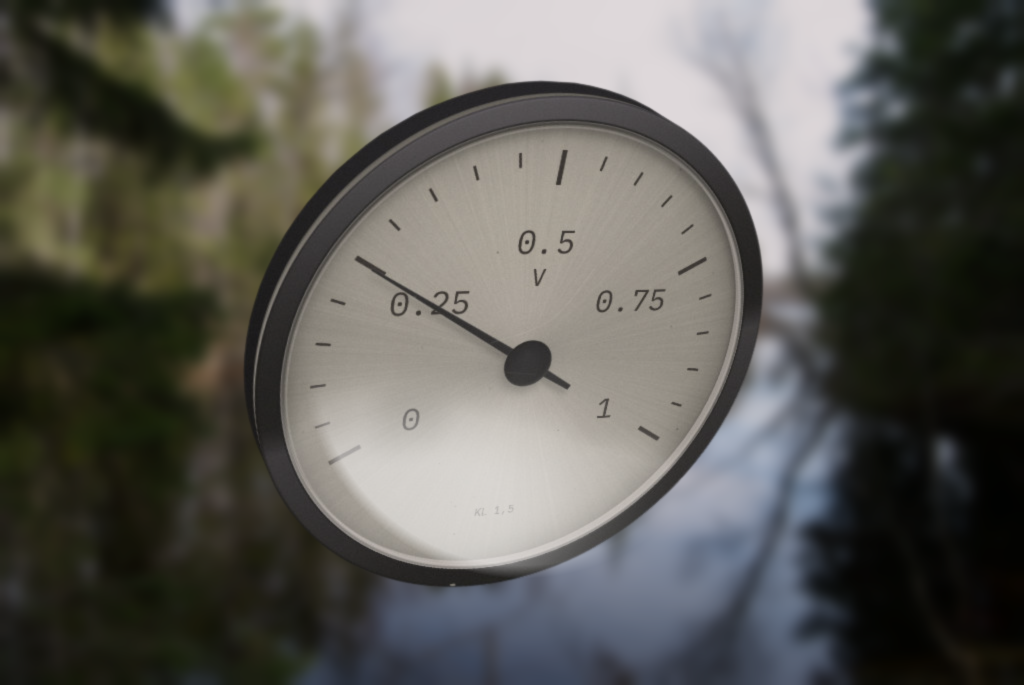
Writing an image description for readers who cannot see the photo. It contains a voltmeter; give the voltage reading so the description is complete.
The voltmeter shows 0.25 V
